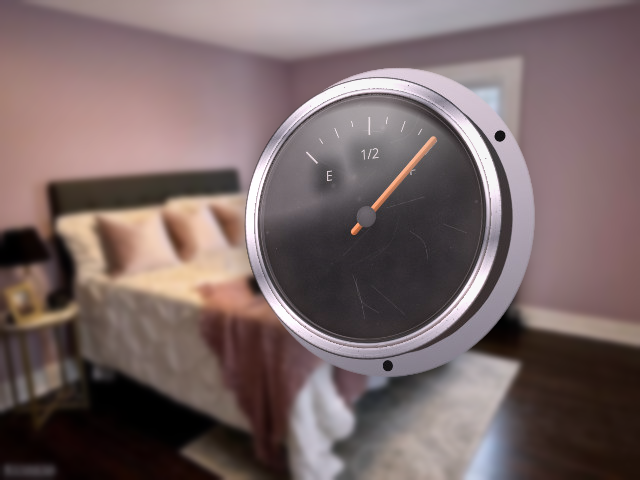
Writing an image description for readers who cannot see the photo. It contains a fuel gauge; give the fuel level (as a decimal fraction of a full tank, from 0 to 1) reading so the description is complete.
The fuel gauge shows 1
